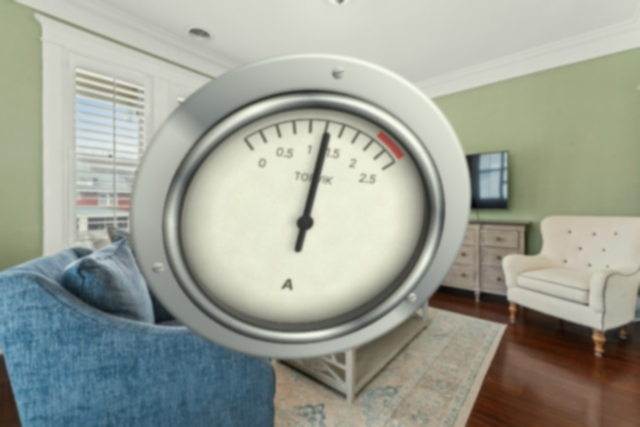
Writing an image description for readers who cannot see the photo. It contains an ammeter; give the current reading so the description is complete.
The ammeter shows 1.25 A
